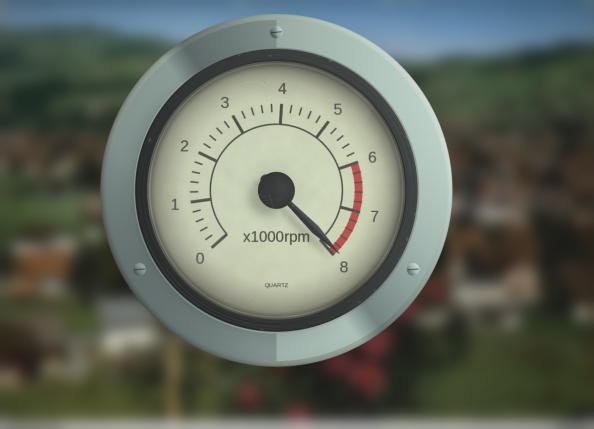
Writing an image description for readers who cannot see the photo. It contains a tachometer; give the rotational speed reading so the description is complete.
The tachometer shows 7900 rpm
